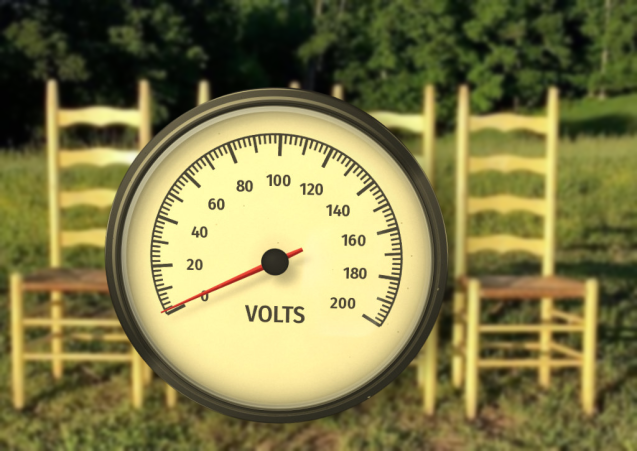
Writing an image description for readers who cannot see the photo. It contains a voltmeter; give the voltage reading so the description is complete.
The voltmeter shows 2 V
